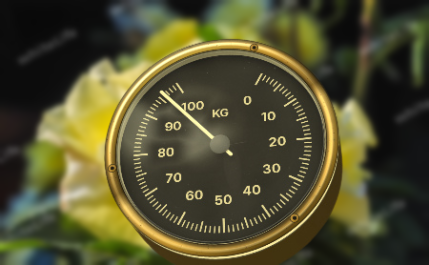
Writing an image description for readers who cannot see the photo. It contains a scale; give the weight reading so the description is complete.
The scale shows 96 kg
